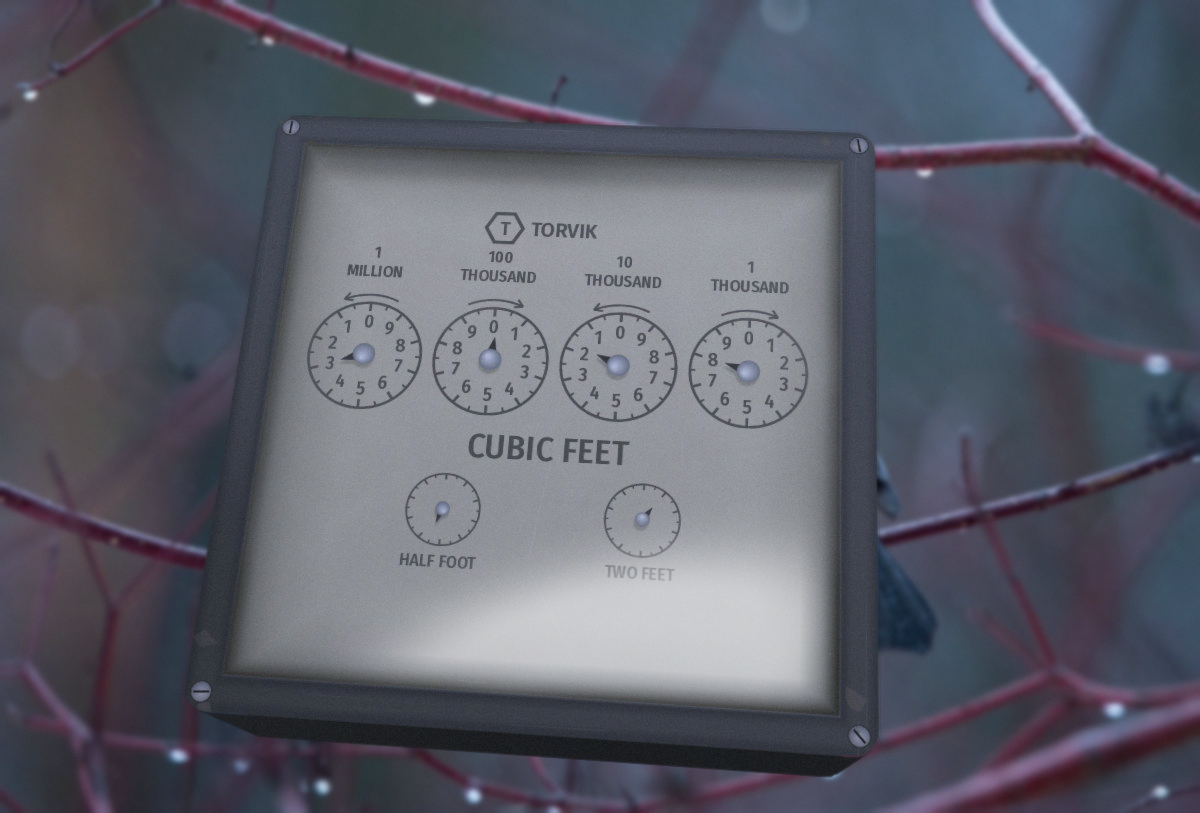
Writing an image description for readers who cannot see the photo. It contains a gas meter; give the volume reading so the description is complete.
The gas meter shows 301800 ft³
